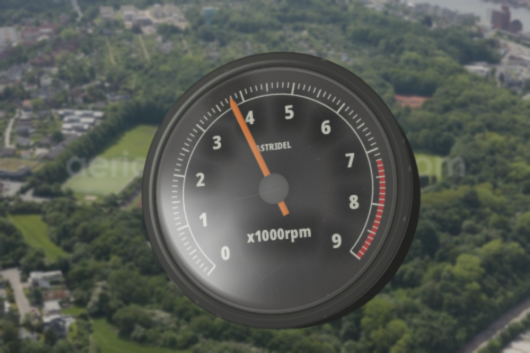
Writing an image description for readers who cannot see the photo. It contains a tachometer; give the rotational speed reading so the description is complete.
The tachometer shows 3800 rpm
